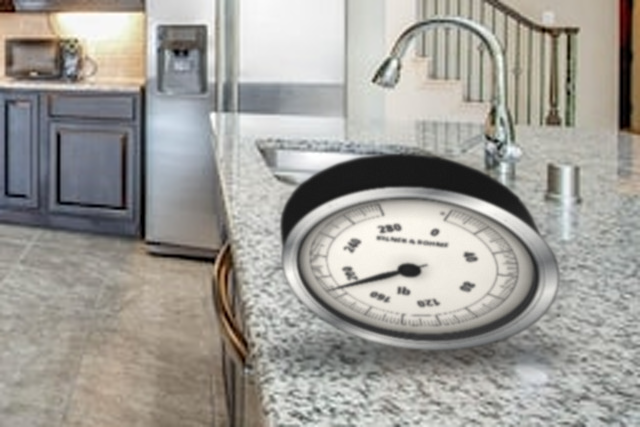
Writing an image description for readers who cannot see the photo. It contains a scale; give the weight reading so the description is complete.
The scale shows 190 lb
